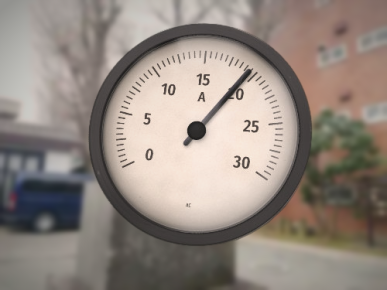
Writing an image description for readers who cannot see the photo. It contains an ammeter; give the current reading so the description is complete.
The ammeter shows 19.5 A
